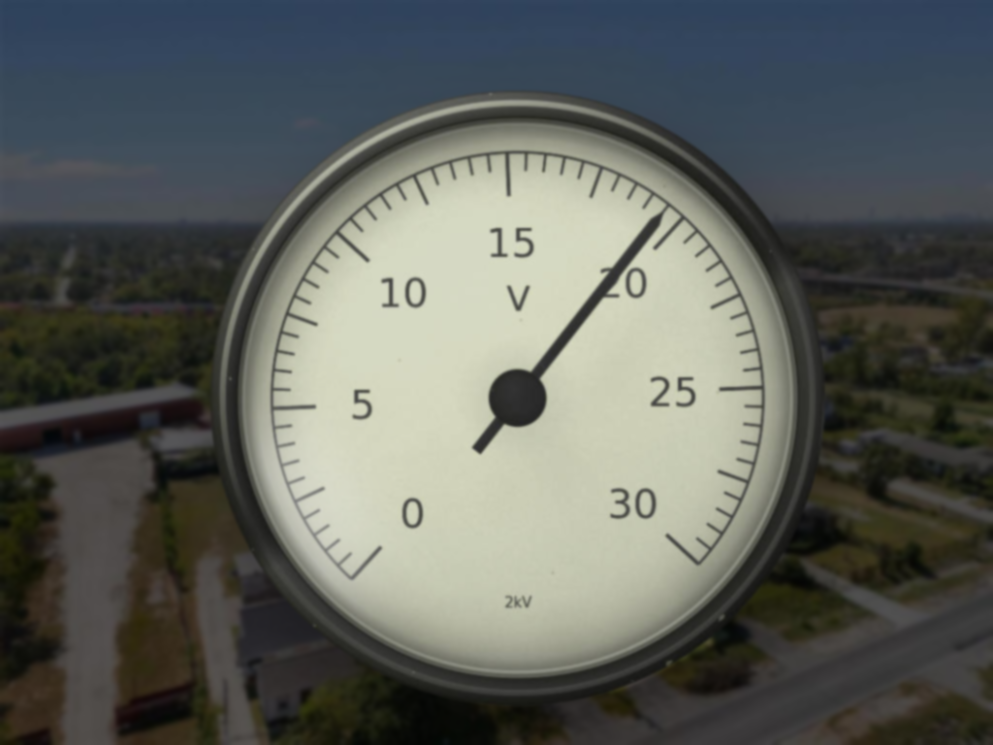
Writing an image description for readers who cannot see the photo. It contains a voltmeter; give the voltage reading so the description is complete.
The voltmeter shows 19.5 V
